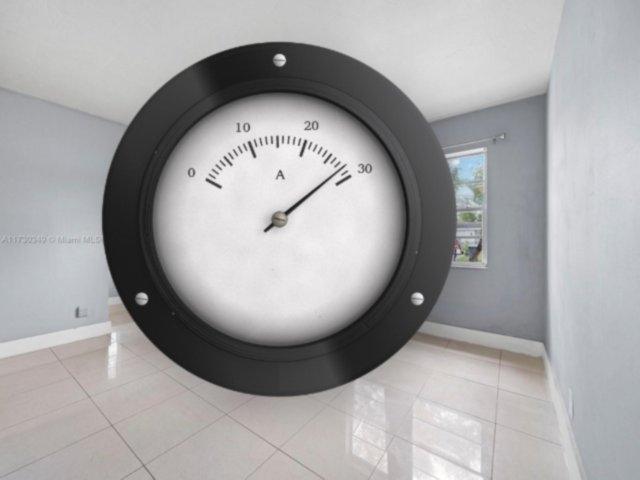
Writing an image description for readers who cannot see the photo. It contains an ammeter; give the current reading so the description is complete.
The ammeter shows 28 A
